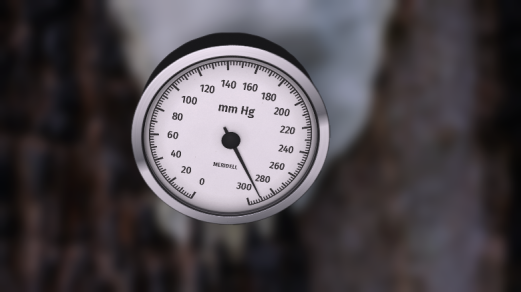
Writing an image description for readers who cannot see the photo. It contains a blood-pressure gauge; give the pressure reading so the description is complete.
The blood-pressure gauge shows 290 mmHg
